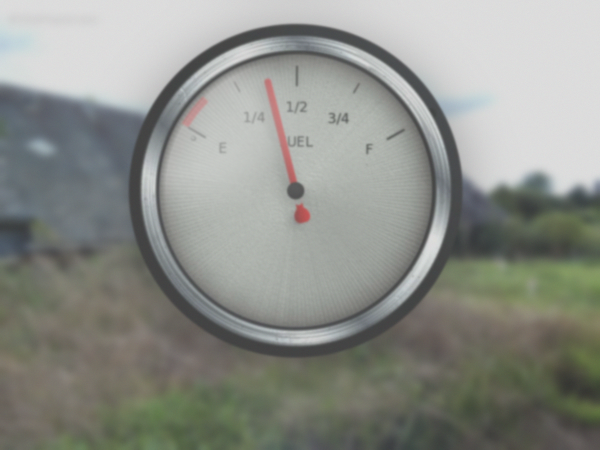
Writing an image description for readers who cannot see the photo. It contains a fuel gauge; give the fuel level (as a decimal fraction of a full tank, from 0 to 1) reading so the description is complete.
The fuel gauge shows 0.375
